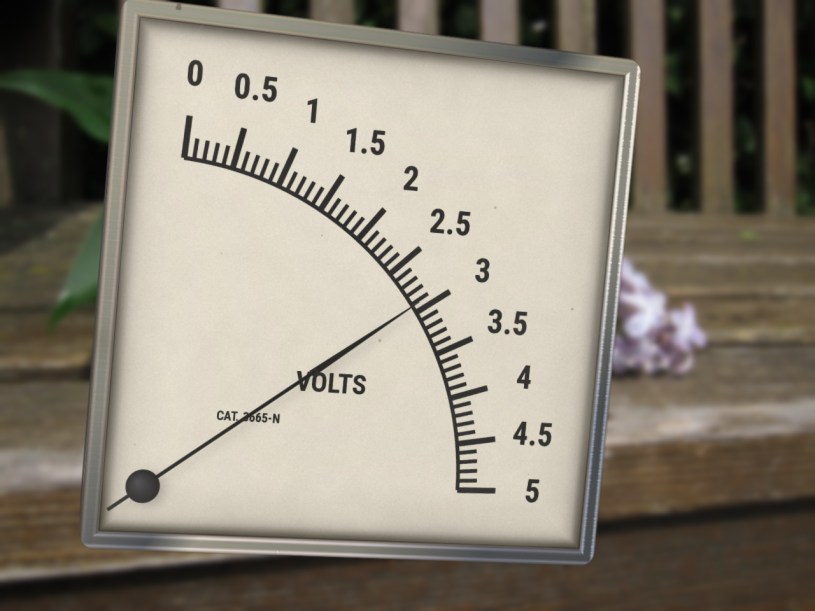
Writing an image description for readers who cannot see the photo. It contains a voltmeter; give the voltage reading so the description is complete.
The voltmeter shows 2.9 V
